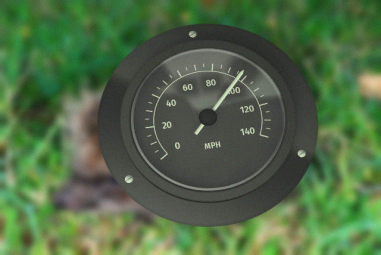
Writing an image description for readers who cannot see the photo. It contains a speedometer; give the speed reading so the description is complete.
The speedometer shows 97.5 mph
